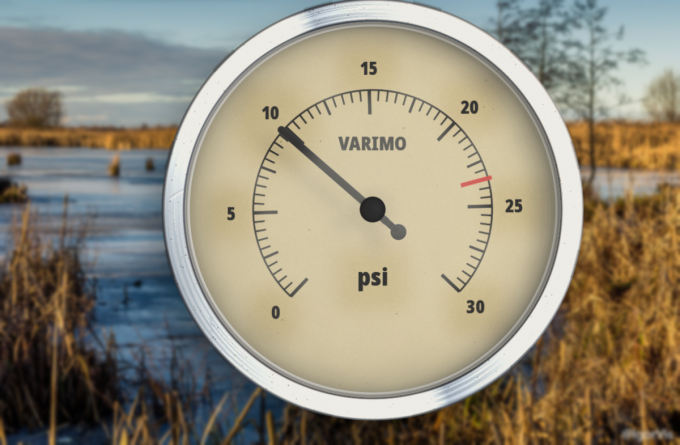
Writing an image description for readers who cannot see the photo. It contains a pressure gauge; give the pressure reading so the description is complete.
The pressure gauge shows 9.75 psi
